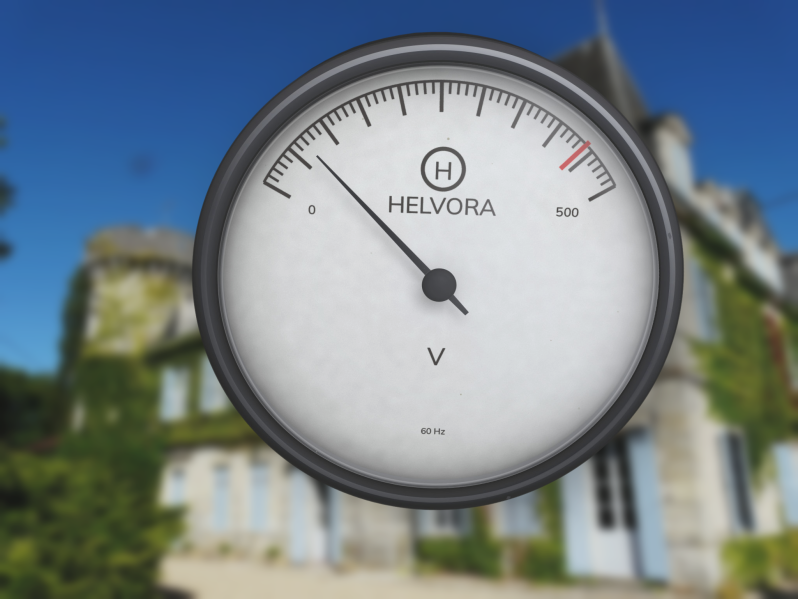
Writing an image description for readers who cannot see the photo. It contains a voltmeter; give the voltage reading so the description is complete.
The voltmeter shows 70 V
